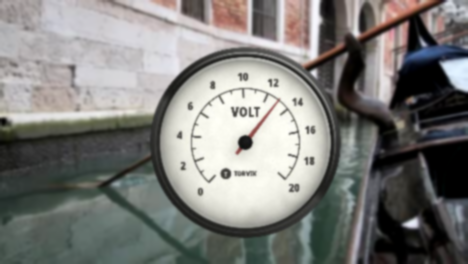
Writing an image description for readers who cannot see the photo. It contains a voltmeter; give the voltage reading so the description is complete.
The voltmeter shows 13 V
